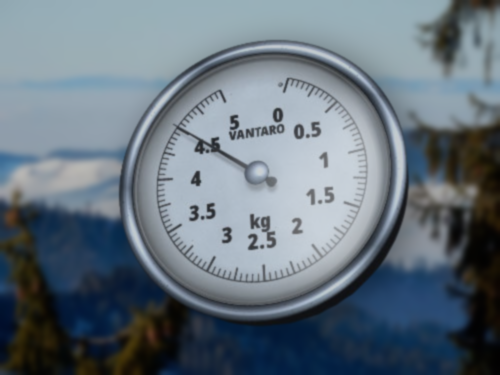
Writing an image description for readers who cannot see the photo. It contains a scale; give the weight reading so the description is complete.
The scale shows 4.5 kg
